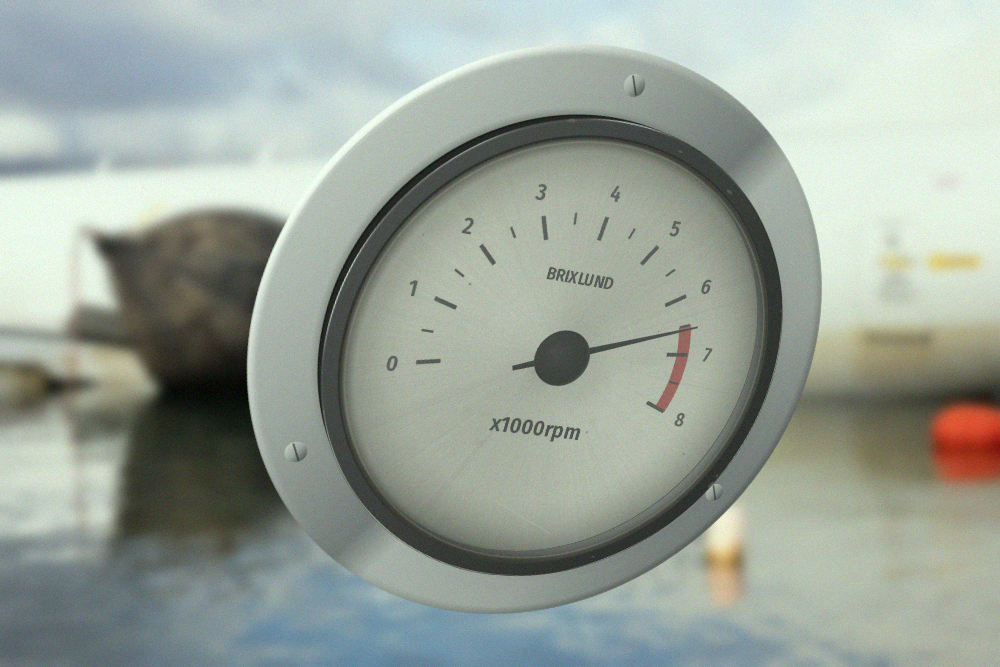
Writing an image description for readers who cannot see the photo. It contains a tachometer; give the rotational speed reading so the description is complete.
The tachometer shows 6500 rpm
